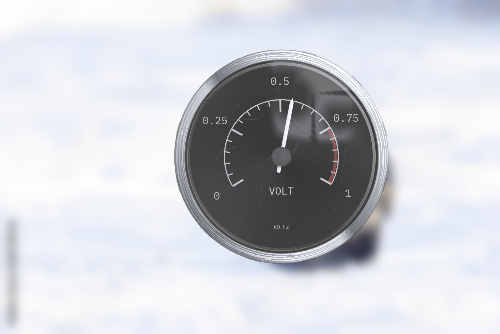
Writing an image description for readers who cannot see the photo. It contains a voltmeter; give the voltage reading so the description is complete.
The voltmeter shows 0.55 V
